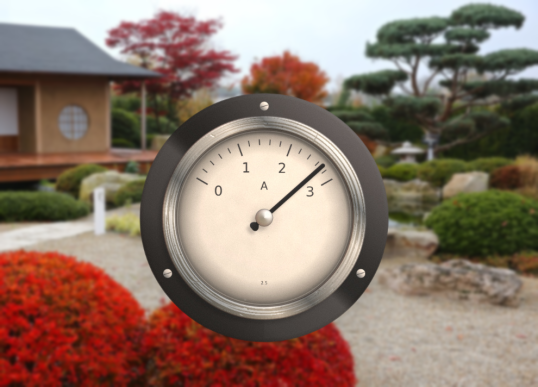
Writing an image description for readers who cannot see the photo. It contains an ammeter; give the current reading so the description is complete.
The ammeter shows 2.7 A
